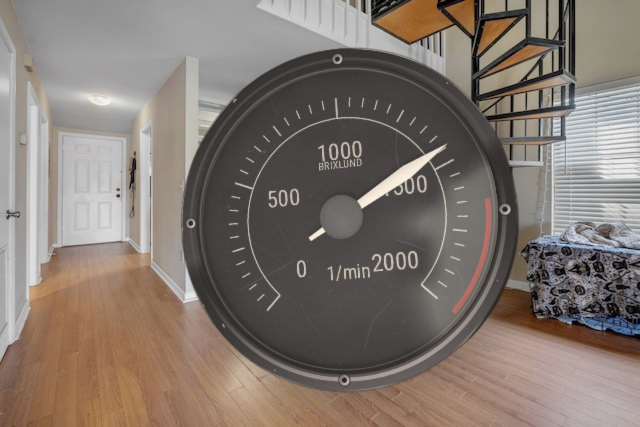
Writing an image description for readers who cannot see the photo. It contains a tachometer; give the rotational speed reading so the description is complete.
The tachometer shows 1450 rpm
